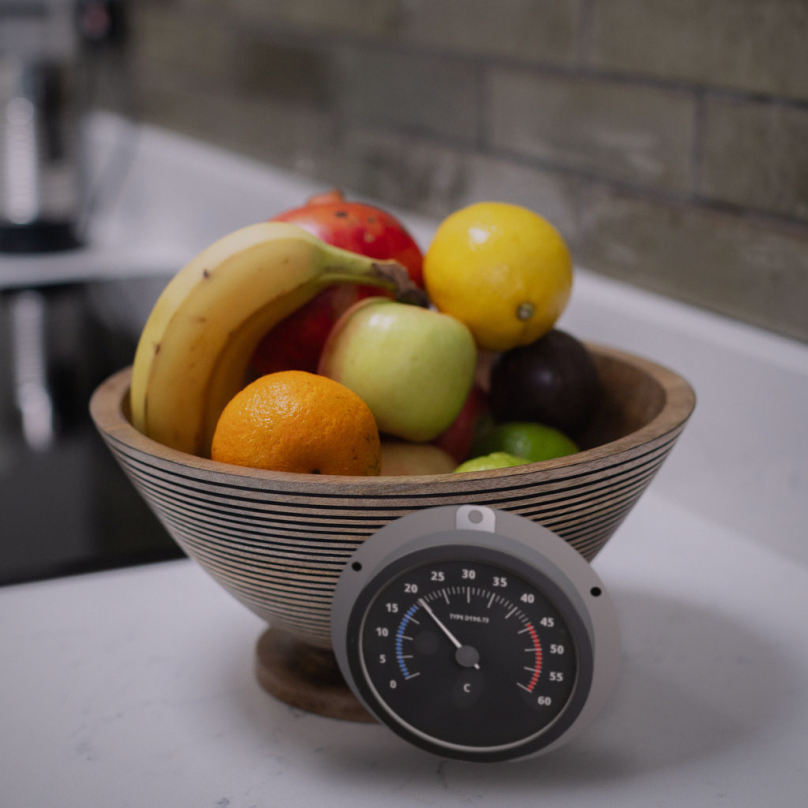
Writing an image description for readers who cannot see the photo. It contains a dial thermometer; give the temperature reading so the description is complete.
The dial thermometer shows 20 °C
